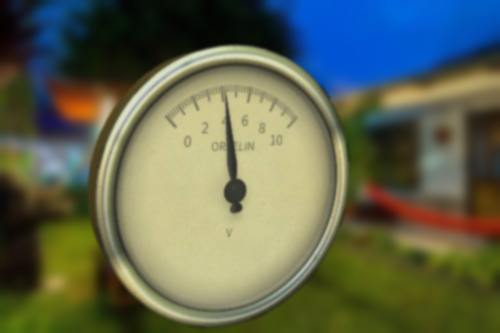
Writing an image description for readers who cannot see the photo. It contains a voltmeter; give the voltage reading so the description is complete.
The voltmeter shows 4 V
